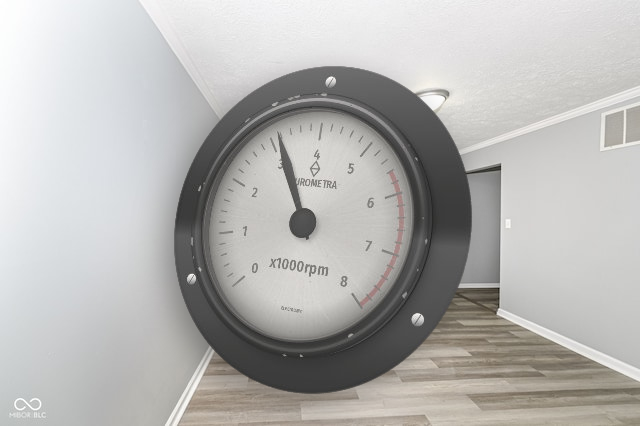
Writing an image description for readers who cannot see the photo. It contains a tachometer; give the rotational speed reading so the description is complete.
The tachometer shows 3200 rpm
